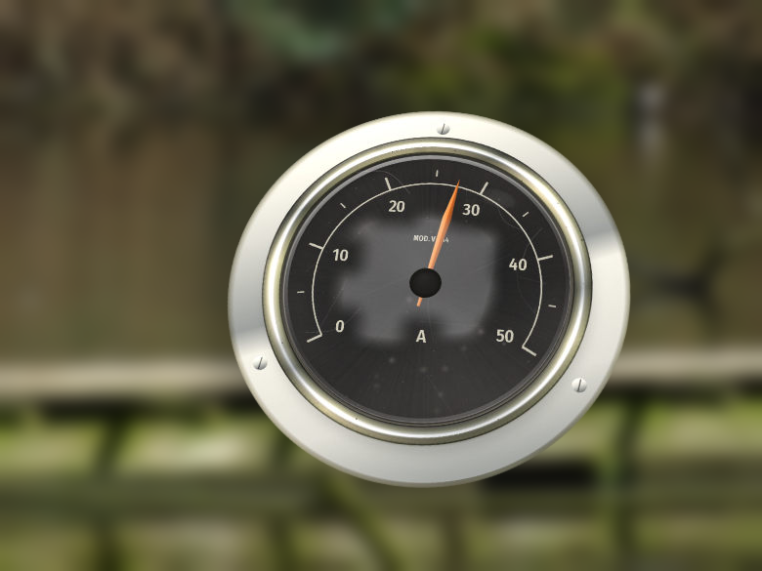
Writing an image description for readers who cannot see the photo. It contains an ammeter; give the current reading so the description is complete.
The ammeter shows 27.5 A
